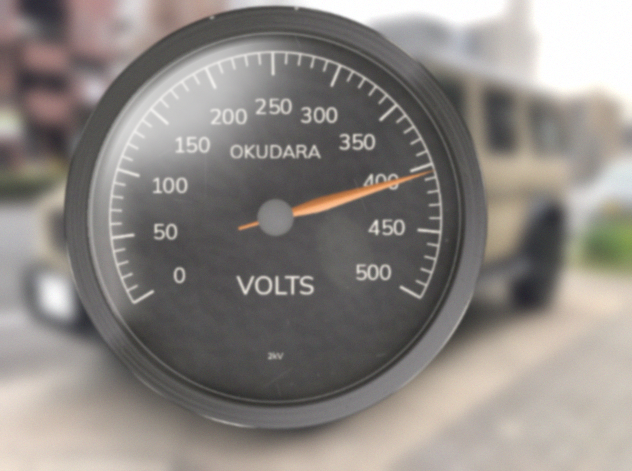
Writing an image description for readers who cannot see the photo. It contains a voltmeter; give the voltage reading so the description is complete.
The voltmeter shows 405 V
